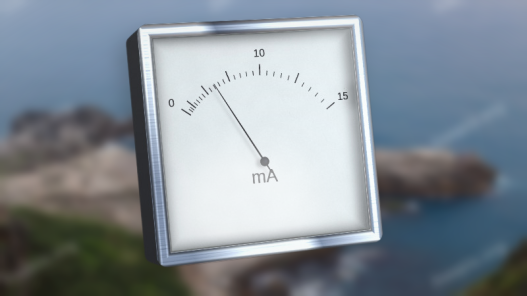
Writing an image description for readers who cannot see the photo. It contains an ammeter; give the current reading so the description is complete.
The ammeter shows 6 mA
